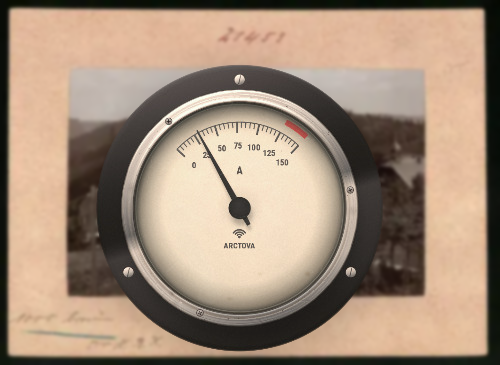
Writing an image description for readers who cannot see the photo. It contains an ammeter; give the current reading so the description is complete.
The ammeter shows 30 A
